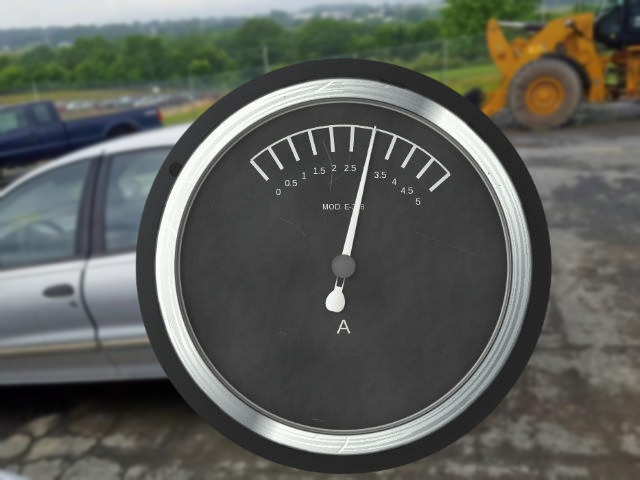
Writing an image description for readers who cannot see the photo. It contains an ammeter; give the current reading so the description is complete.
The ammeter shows 3 A
